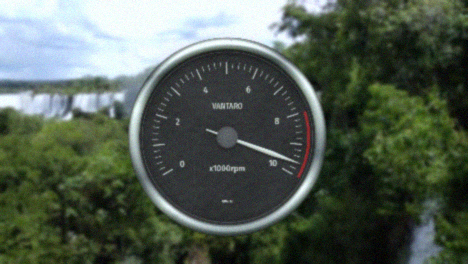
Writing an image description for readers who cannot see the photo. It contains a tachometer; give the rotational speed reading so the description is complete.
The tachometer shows 9600 rpm
